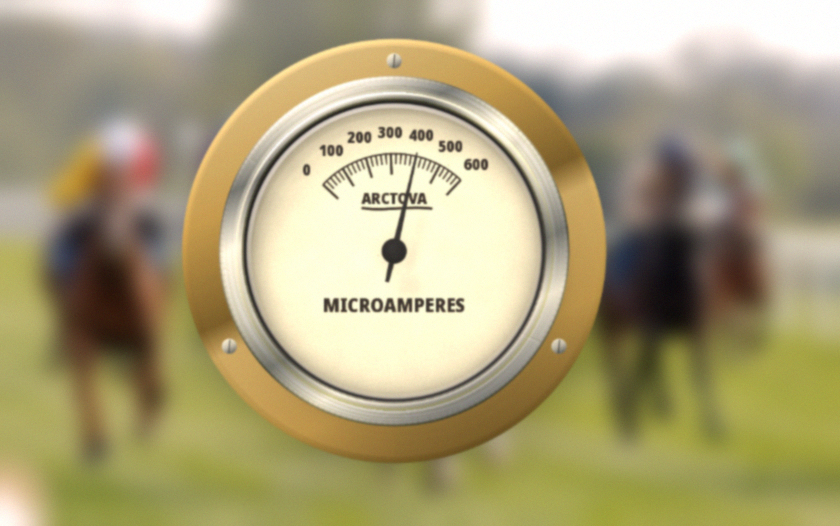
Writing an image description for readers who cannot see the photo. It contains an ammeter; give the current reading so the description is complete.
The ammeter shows 400 µA
